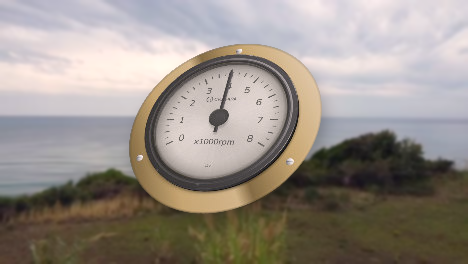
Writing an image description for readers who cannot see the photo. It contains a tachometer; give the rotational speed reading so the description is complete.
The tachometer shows 4000 rpm
